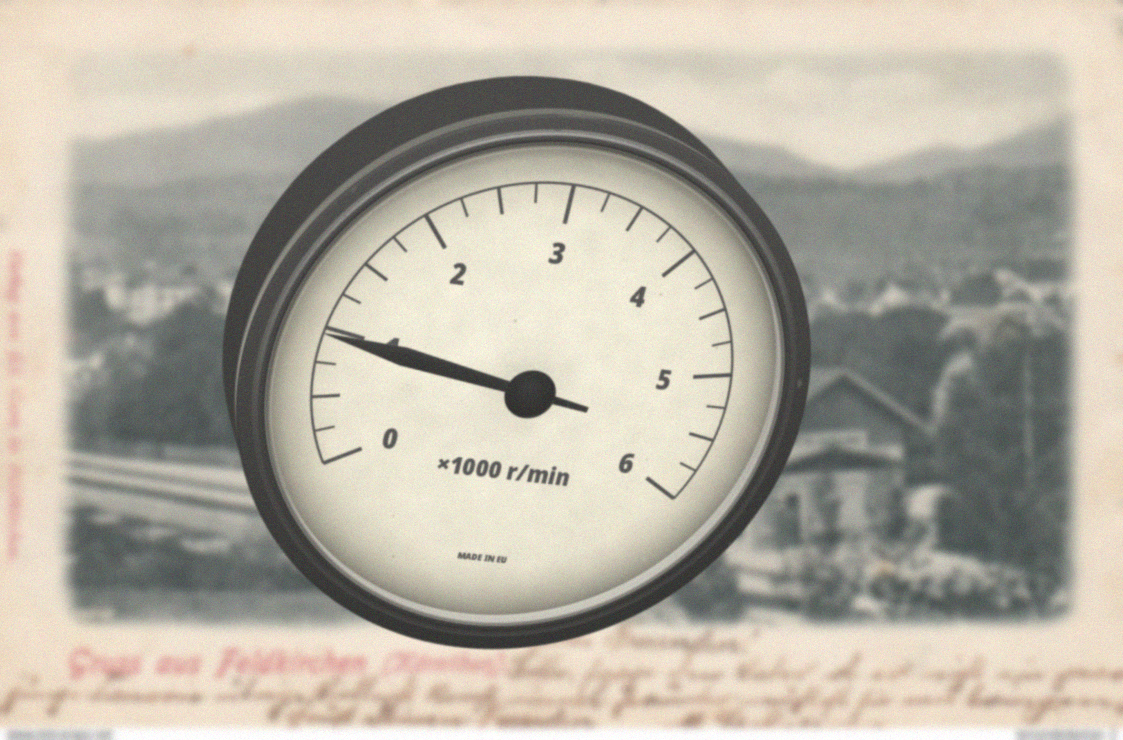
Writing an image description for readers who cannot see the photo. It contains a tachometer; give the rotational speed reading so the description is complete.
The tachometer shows 1000 rpm
